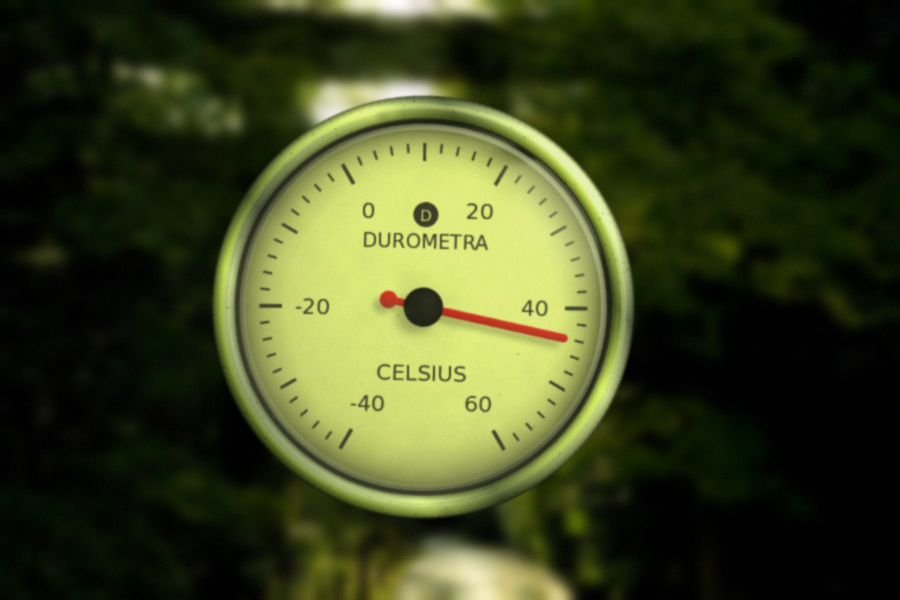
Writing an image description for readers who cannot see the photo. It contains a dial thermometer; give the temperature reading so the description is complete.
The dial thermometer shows 44 °C
